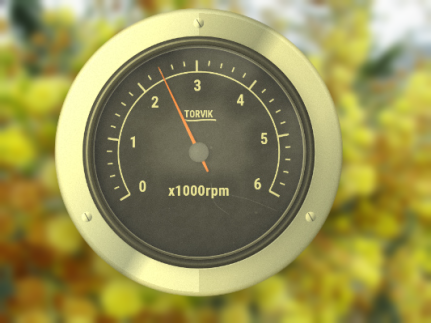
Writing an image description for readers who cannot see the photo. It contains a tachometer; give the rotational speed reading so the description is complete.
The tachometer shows 2400 rpm
